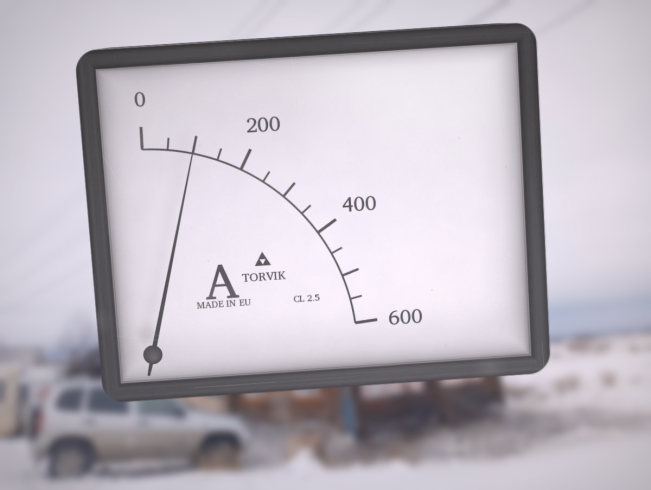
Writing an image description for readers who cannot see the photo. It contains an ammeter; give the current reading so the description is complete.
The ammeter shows 100 A
